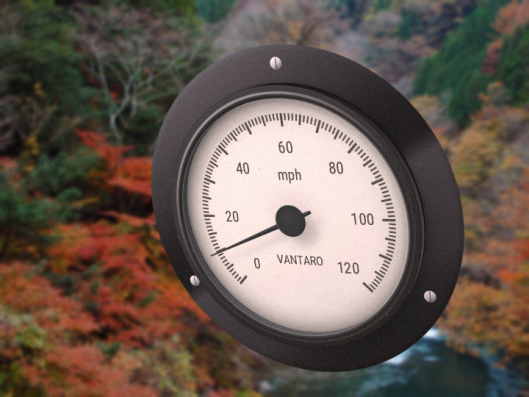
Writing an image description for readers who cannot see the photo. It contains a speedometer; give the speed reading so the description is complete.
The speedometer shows 10 mph
